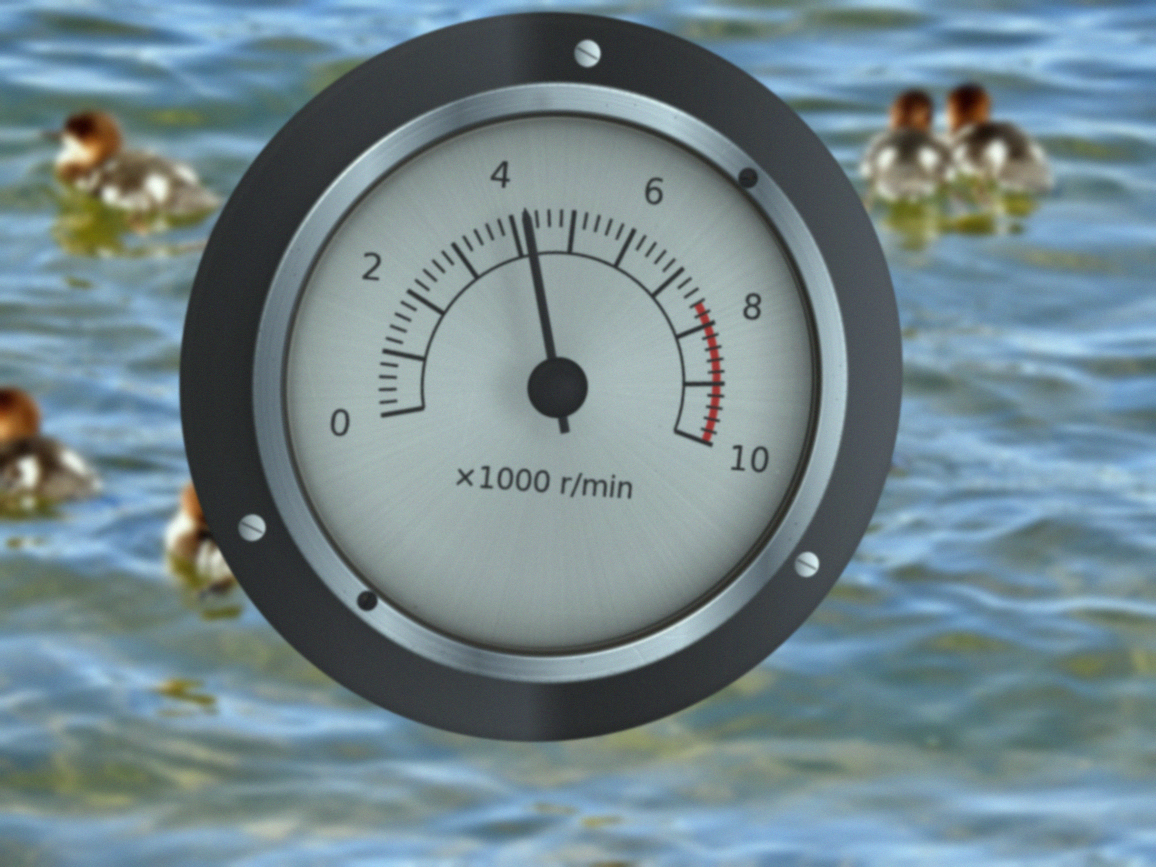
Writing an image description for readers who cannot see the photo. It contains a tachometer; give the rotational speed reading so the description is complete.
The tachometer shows 4200 rpm
